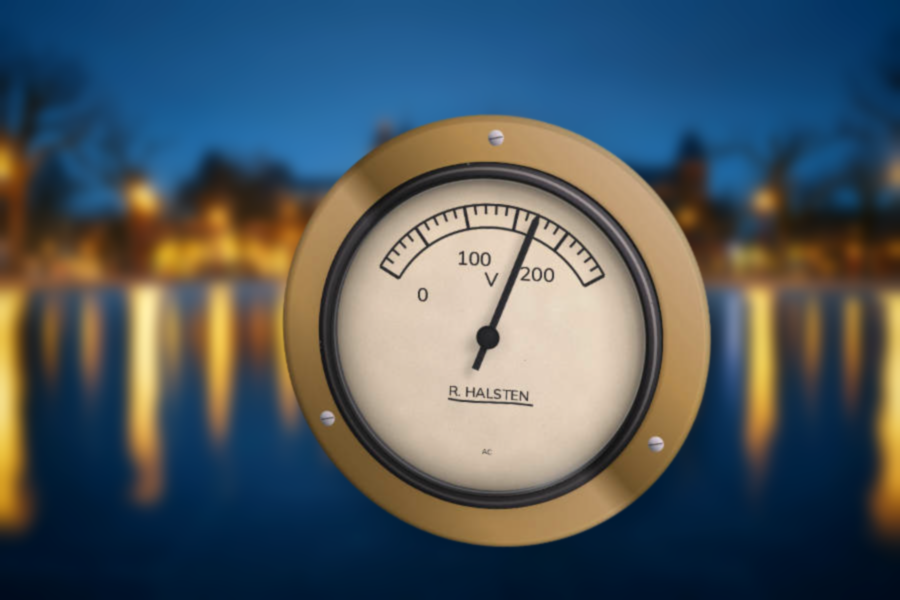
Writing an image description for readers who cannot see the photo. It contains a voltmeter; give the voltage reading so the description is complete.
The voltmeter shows 170 V
